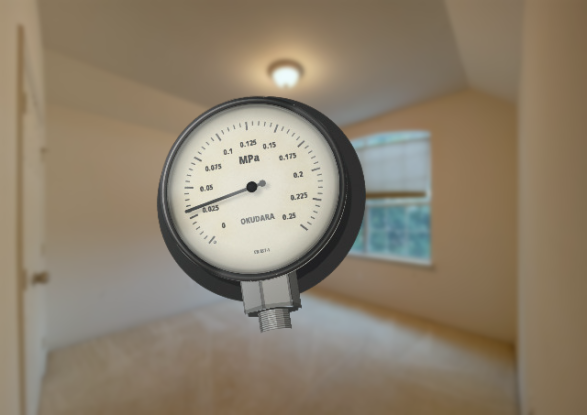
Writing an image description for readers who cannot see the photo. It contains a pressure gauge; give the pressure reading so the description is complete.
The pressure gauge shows 0.03 MPa
